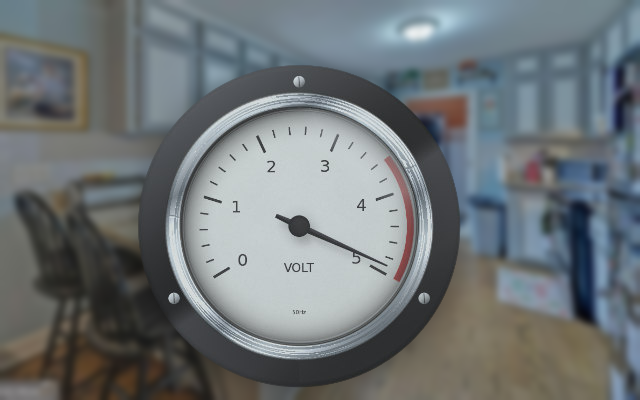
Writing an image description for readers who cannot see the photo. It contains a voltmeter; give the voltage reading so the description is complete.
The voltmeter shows 4.9 V
